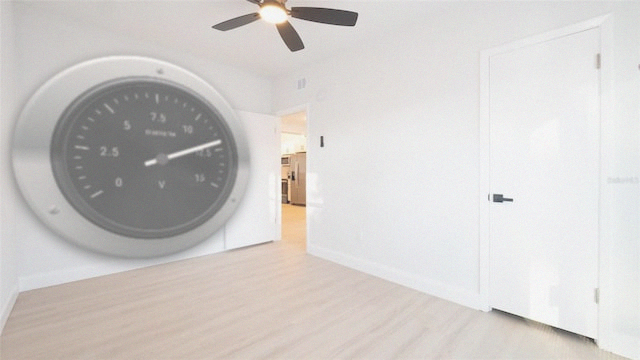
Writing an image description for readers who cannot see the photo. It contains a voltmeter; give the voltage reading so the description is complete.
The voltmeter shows 12 V
